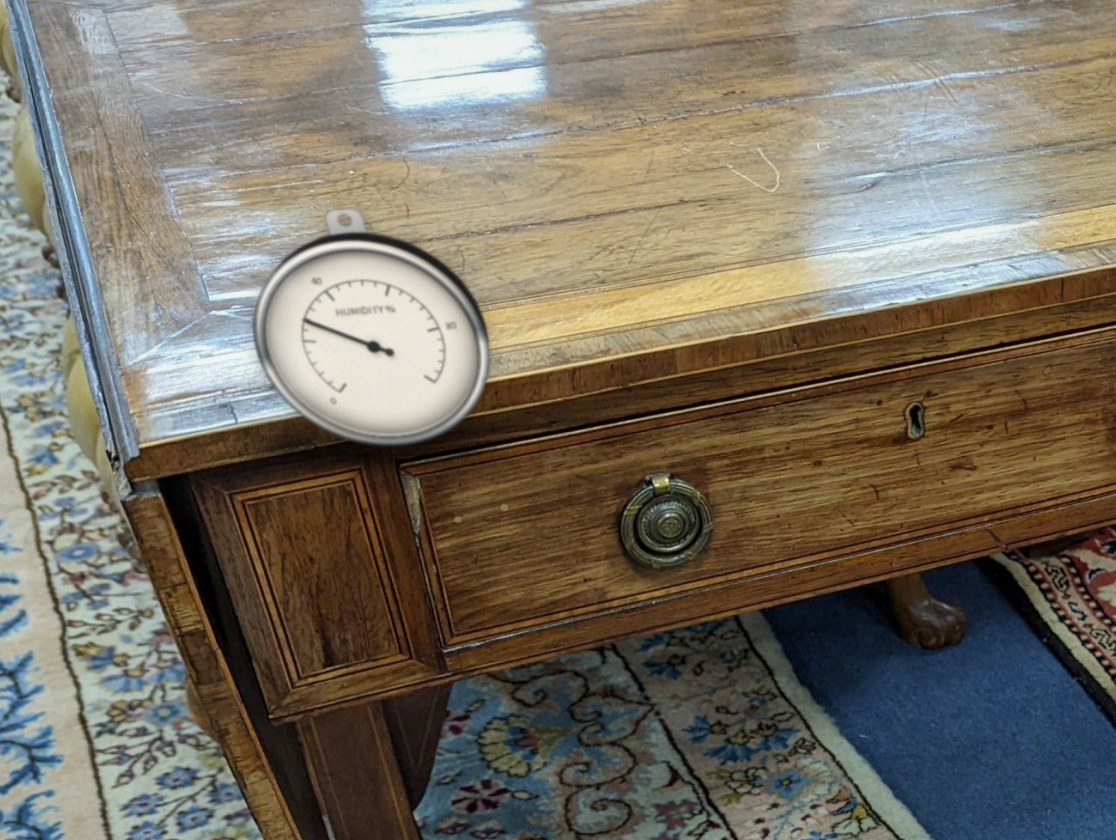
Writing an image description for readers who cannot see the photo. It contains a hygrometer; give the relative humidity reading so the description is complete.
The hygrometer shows 28 %
